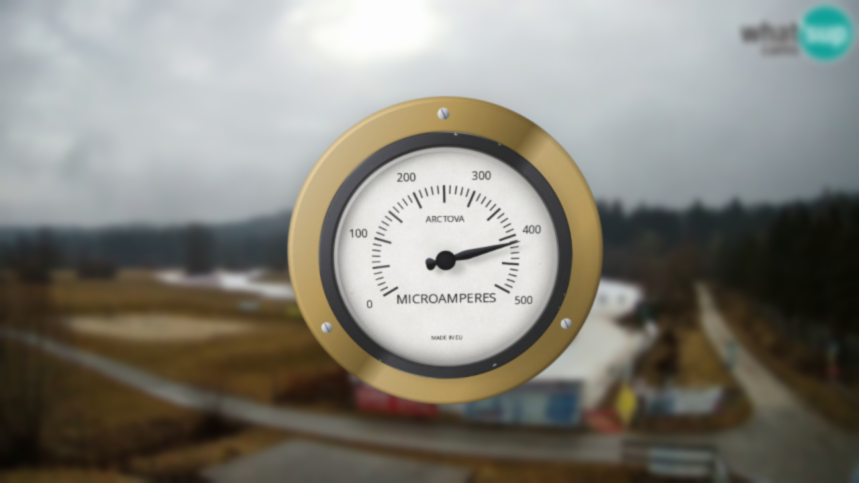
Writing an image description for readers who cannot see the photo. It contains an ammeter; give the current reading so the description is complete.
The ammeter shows 410 µA
